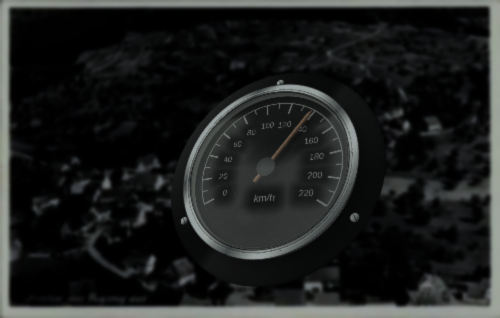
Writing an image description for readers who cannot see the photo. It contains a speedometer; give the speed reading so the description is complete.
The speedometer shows 140 km/h
